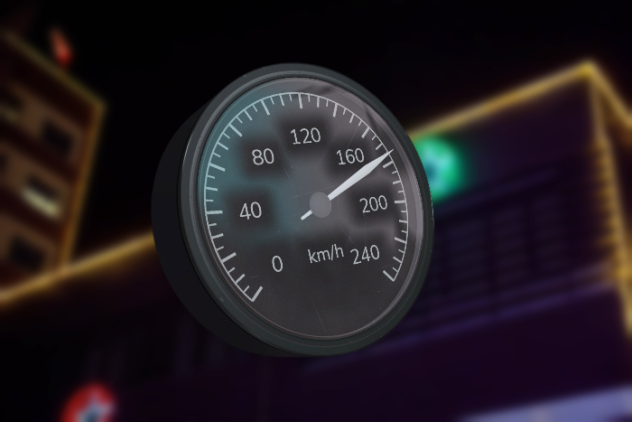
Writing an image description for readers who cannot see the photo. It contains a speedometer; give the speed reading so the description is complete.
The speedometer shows 175 km/h
